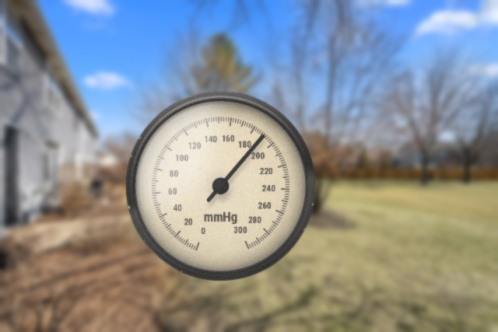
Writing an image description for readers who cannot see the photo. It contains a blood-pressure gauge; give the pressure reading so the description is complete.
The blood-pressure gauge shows 190 mmHg
